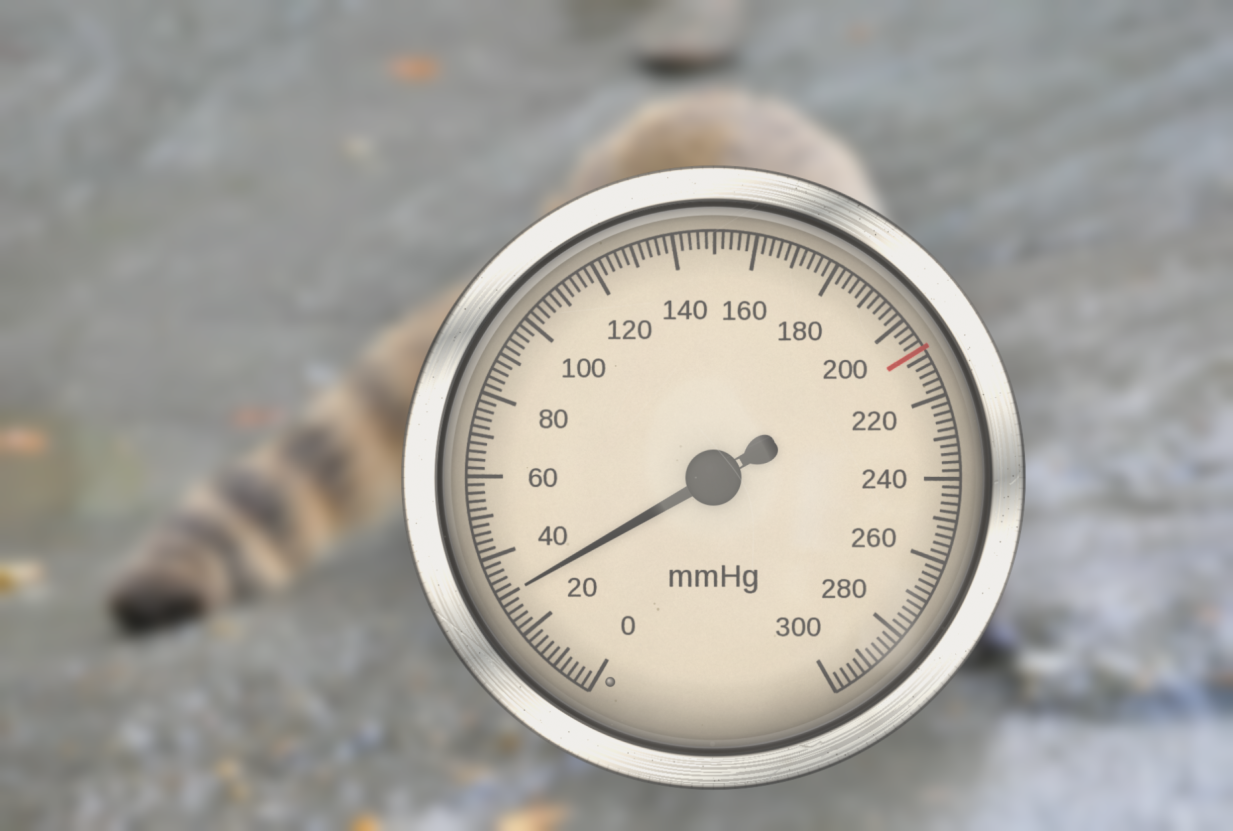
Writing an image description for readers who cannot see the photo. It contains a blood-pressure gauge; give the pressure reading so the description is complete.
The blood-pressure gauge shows 30 mmHg
